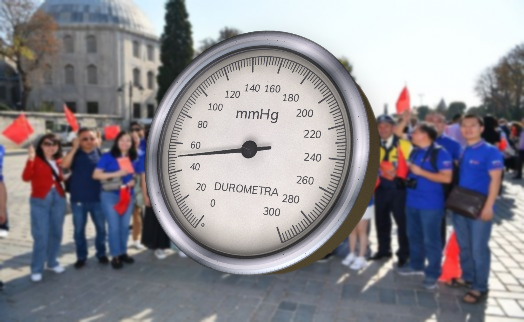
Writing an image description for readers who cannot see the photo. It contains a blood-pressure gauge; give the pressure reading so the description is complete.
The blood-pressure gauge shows 50 mmHg
